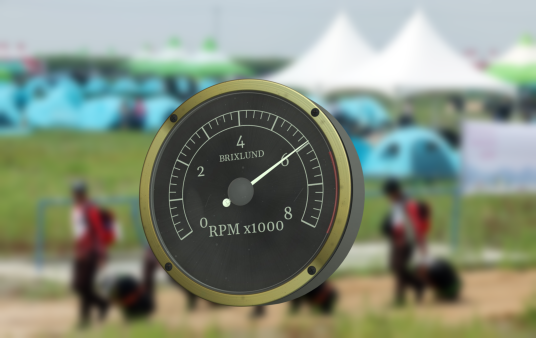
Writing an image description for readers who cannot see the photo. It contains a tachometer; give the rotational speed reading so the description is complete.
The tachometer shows 6000 rpm
